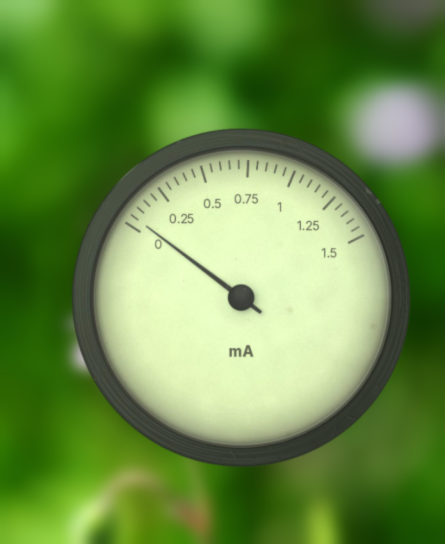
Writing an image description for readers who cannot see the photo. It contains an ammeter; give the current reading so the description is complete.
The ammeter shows 0.05 mA
